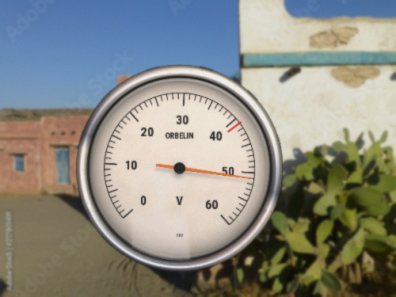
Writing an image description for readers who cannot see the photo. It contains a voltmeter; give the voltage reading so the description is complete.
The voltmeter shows 51 V
